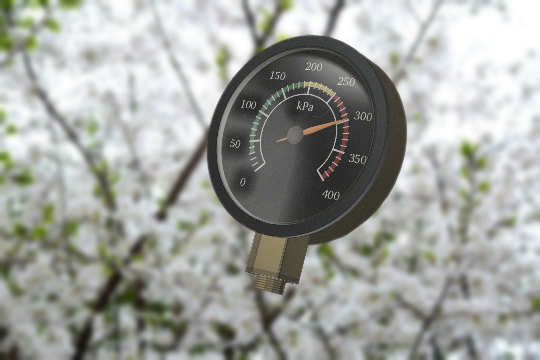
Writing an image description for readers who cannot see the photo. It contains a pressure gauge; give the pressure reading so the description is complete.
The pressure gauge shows 300 kPa
